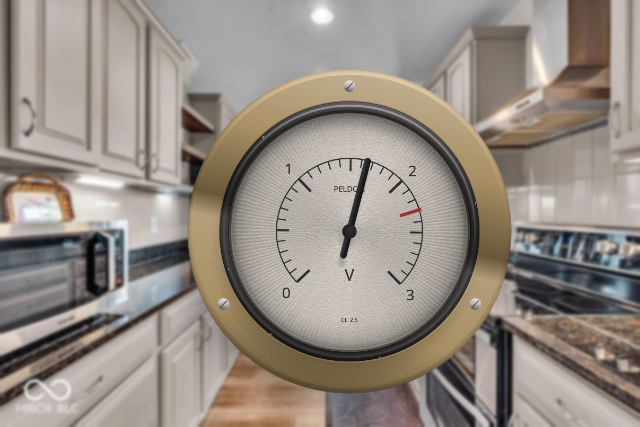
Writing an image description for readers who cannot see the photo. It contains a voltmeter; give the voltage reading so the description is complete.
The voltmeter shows 1.65 V
